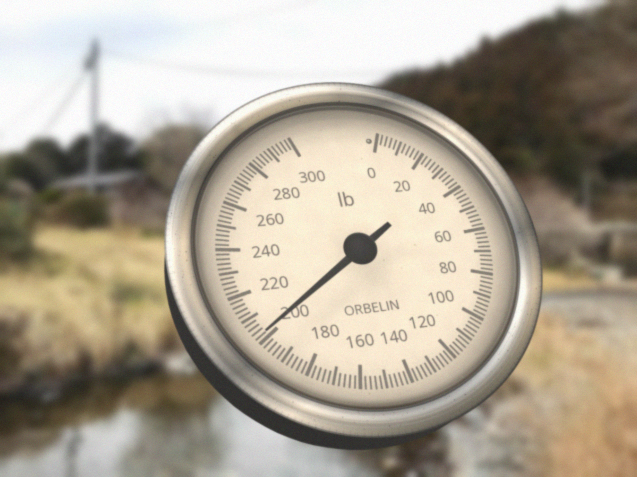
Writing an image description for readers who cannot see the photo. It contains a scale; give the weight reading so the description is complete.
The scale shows 202 lb
